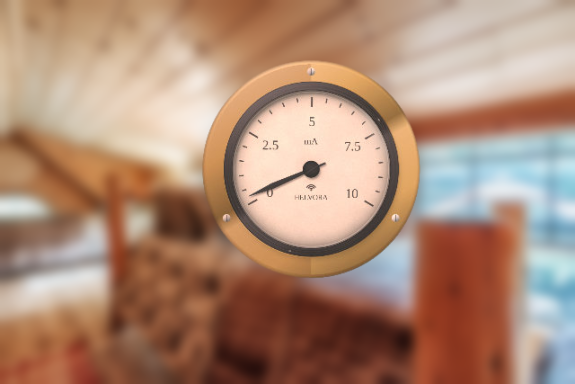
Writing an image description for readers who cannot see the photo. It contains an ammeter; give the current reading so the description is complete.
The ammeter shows 0.25 mA
